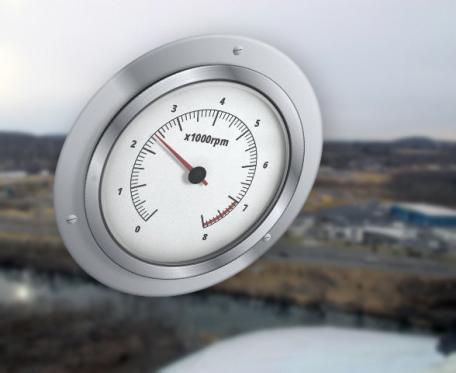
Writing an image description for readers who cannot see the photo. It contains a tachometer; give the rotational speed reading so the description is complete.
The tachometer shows 2400 rpm
